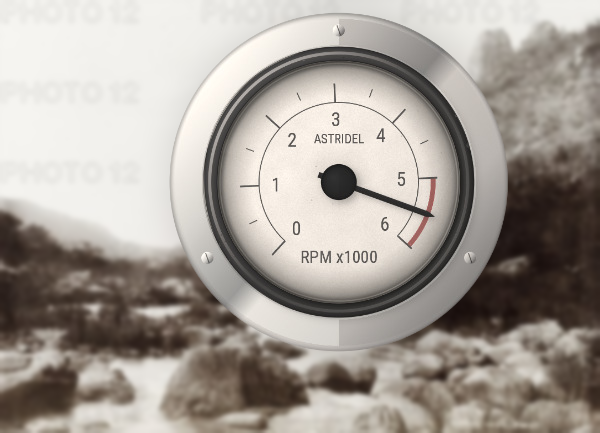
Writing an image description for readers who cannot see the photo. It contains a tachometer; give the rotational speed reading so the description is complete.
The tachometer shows 5500 rpm
